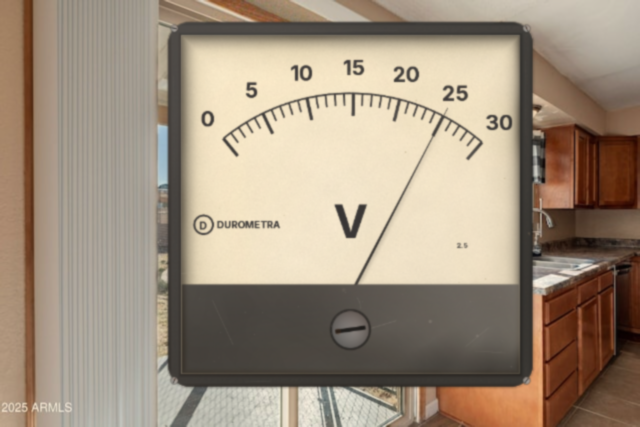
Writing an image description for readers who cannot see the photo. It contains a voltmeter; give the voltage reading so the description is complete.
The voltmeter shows 25 V
